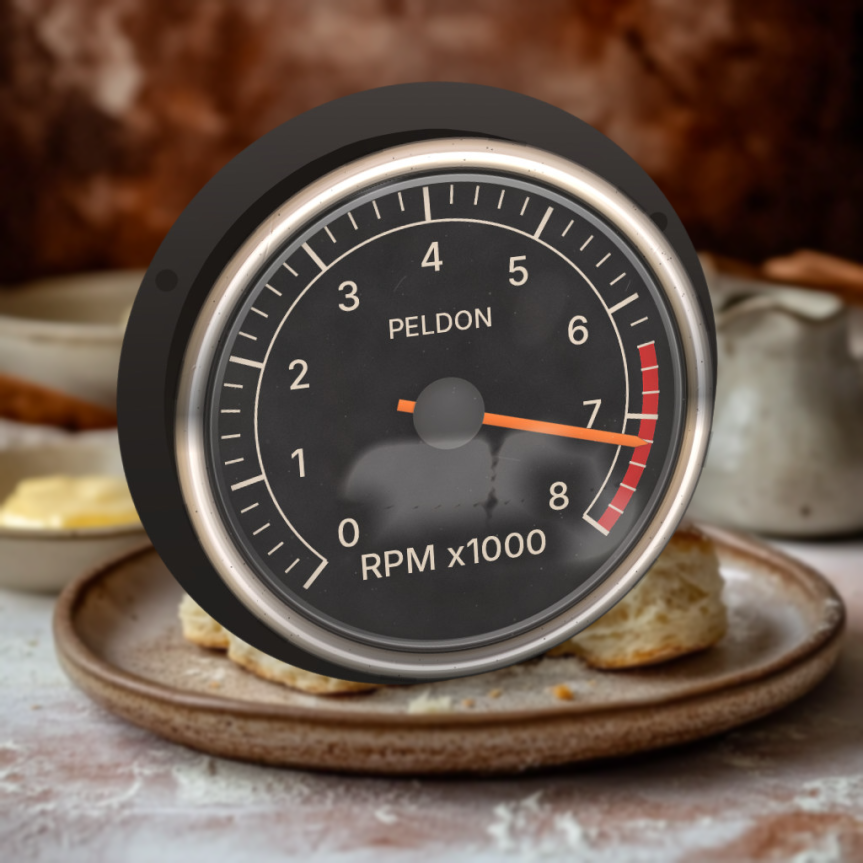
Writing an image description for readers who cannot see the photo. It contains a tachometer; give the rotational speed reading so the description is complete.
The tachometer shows 7200 rpm
